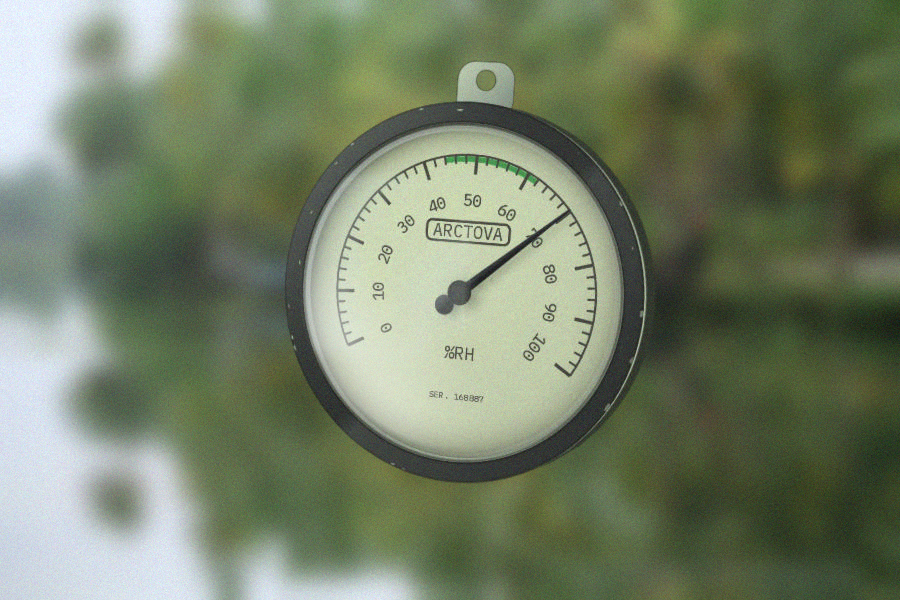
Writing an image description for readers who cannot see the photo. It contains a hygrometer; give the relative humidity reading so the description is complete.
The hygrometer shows 70 %
